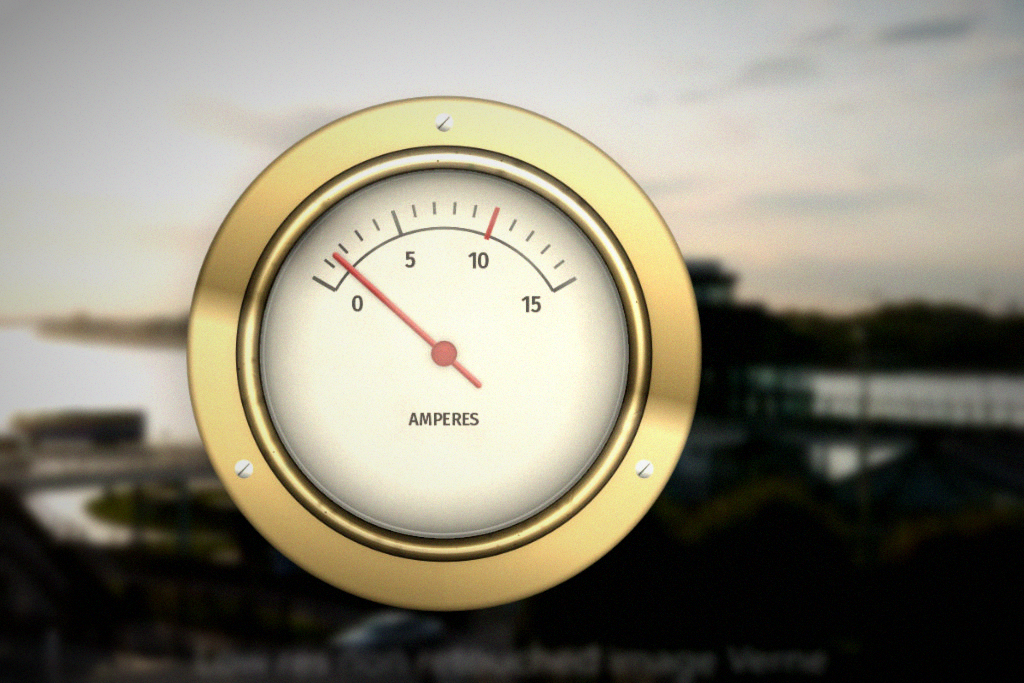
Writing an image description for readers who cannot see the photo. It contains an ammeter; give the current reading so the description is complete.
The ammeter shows 1.5 A
